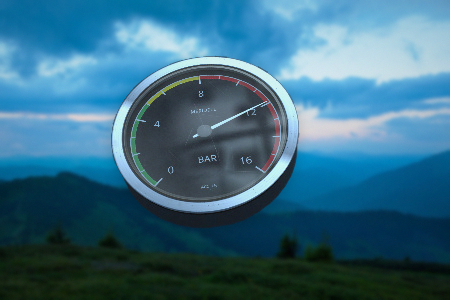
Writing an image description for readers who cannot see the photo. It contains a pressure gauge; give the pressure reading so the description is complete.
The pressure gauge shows 12 bar
